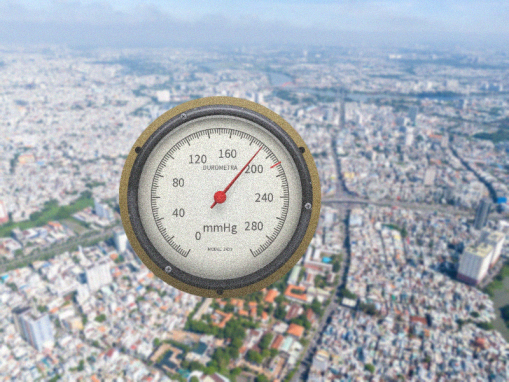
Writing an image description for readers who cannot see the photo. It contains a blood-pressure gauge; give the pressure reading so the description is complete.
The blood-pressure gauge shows 190 mmHg
